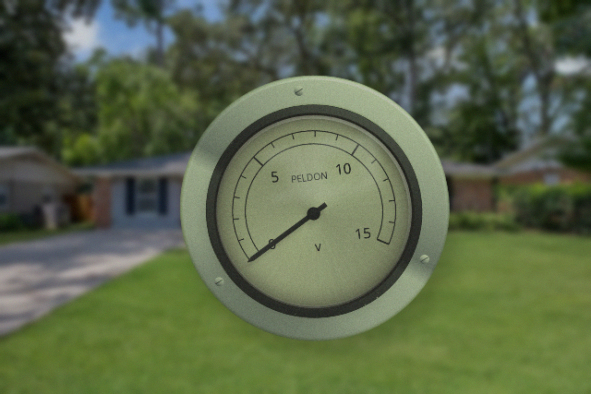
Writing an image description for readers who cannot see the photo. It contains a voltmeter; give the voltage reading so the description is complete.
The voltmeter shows 0 V
